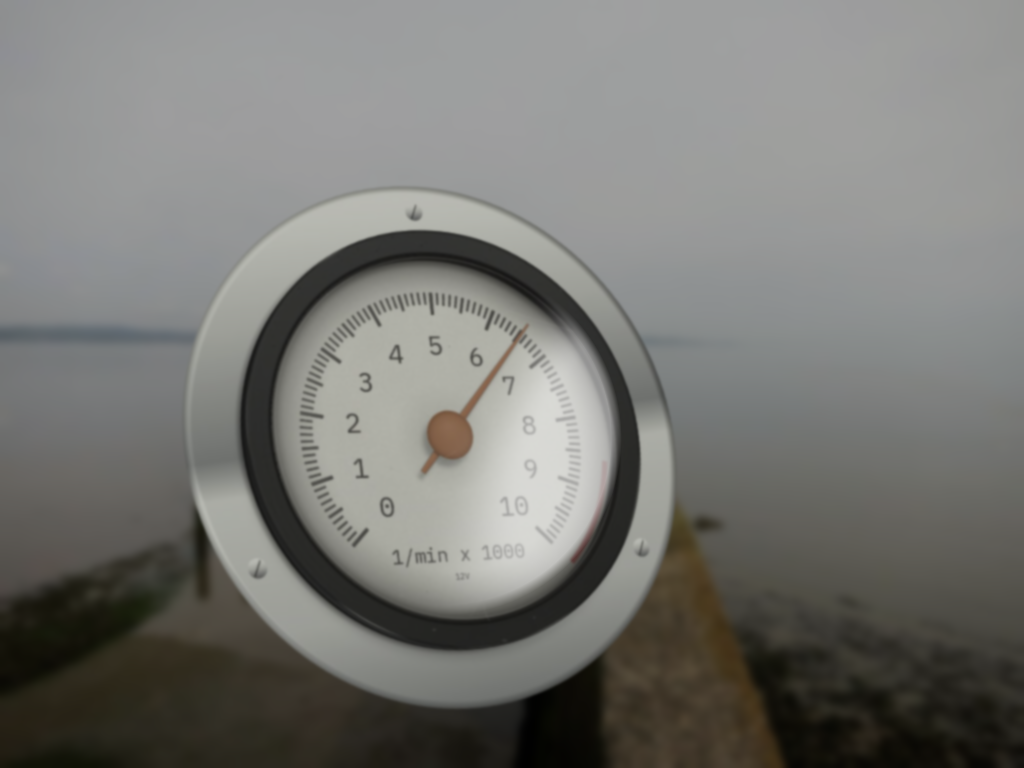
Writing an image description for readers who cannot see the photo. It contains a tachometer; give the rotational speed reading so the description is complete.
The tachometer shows 6500 rpm
